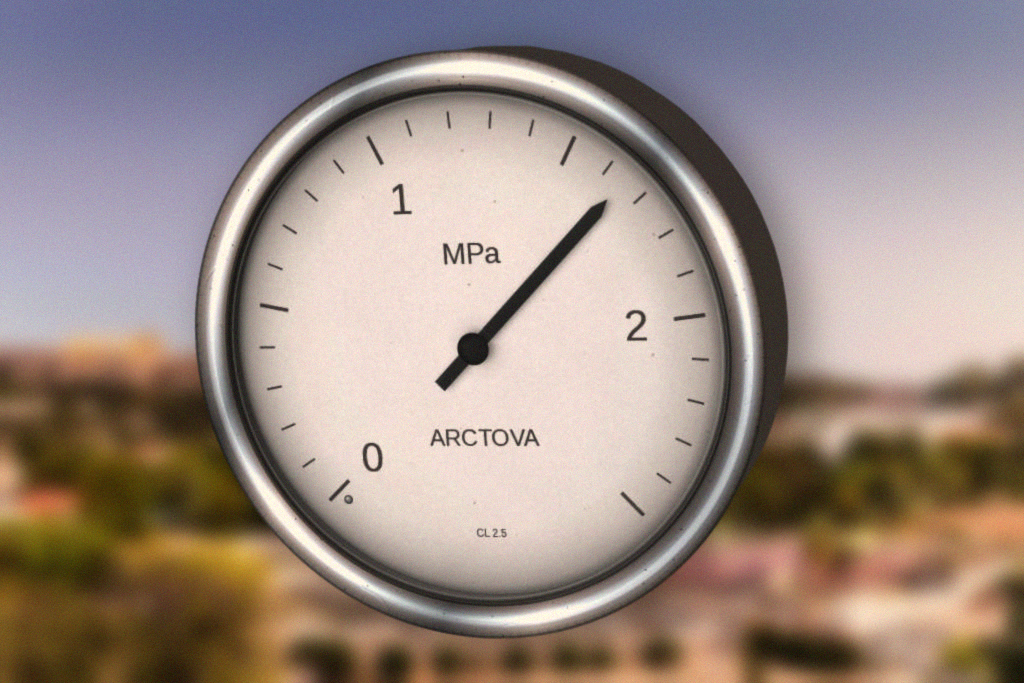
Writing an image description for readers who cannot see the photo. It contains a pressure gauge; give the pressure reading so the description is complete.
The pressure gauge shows 1.65 MPa
